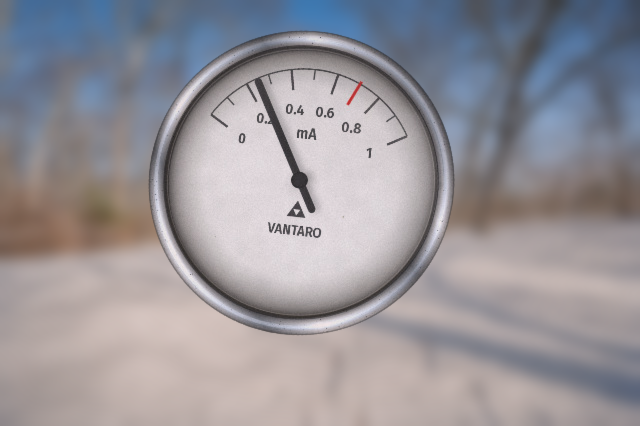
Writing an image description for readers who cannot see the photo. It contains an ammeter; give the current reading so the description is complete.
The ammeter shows 0.25 mA
